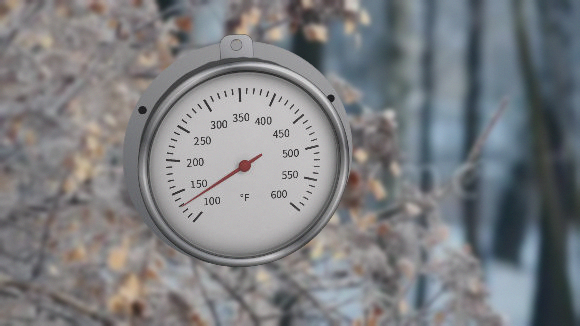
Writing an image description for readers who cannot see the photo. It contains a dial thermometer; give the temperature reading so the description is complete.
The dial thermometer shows 130 °F
